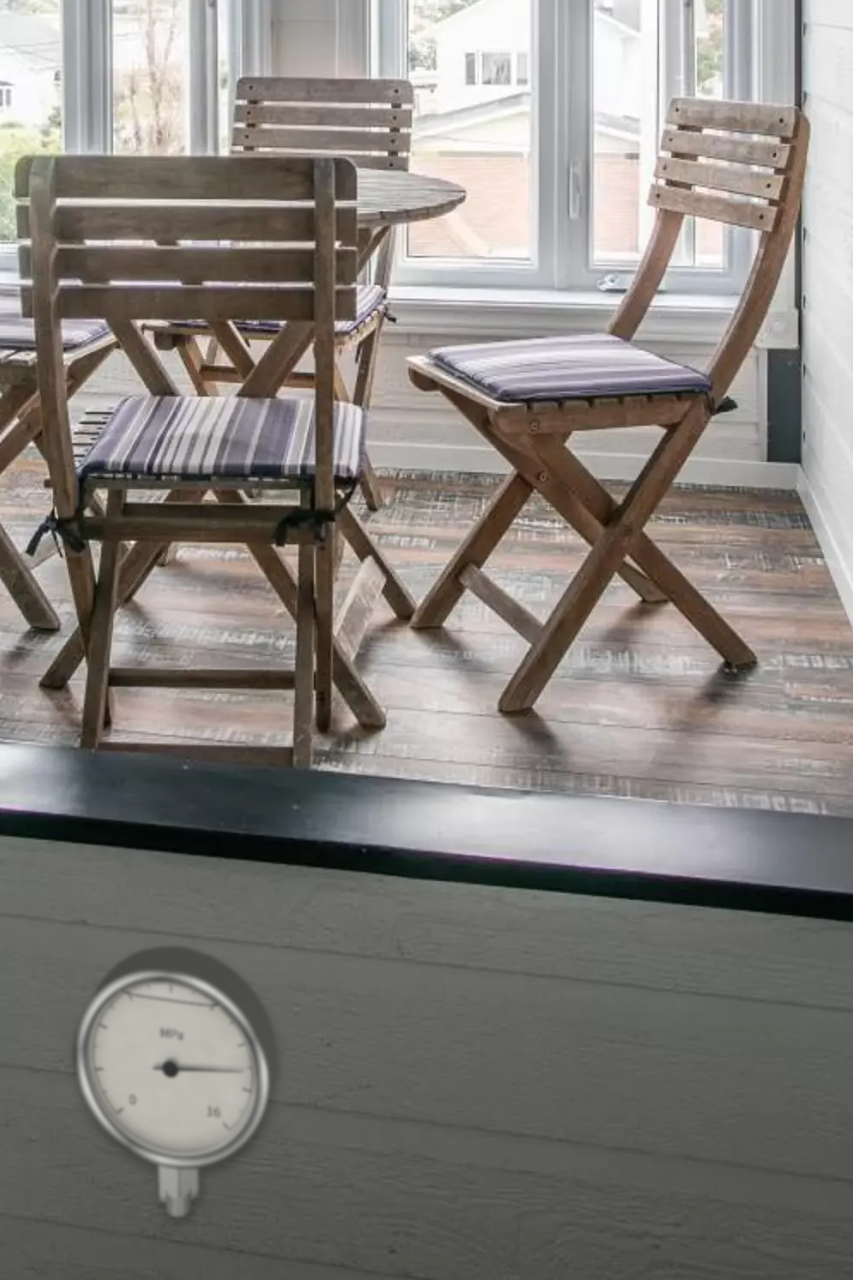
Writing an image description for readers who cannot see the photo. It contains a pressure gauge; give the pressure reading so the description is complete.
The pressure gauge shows 13 MPa
